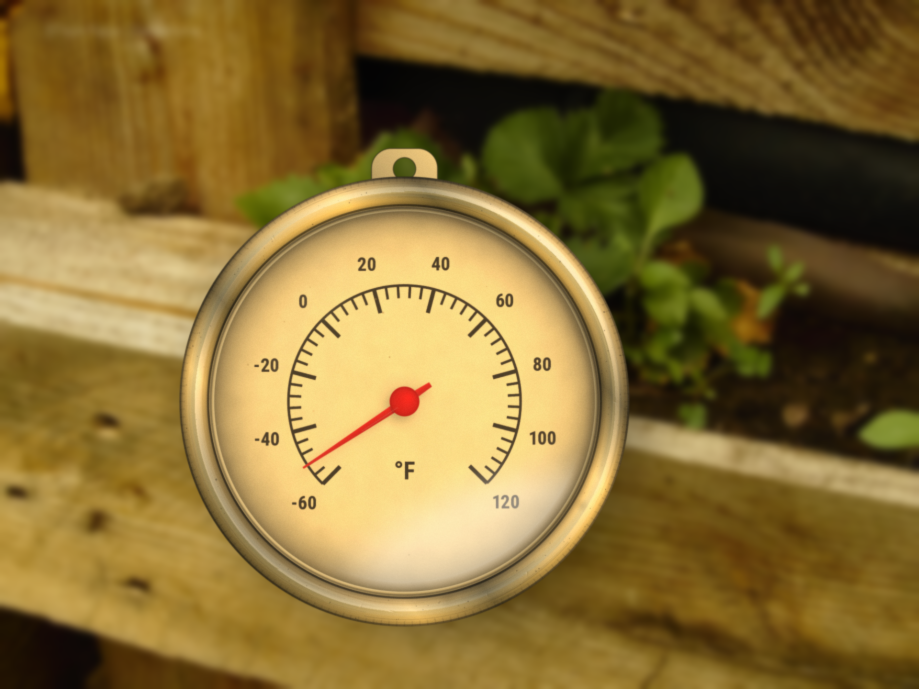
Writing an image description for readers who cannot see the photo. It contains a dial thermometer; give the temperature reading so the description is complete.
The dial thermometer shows -52 °F
